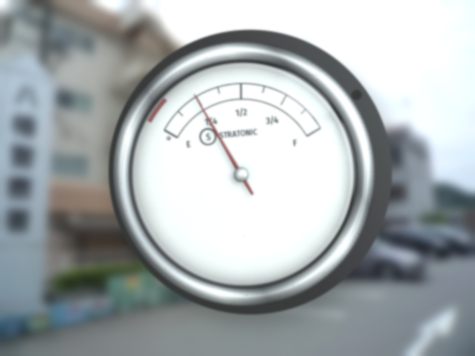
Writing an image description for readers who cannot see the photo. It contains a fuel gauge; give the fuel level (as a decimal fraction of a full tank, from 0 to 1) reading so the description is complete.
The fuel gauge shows 0.25
